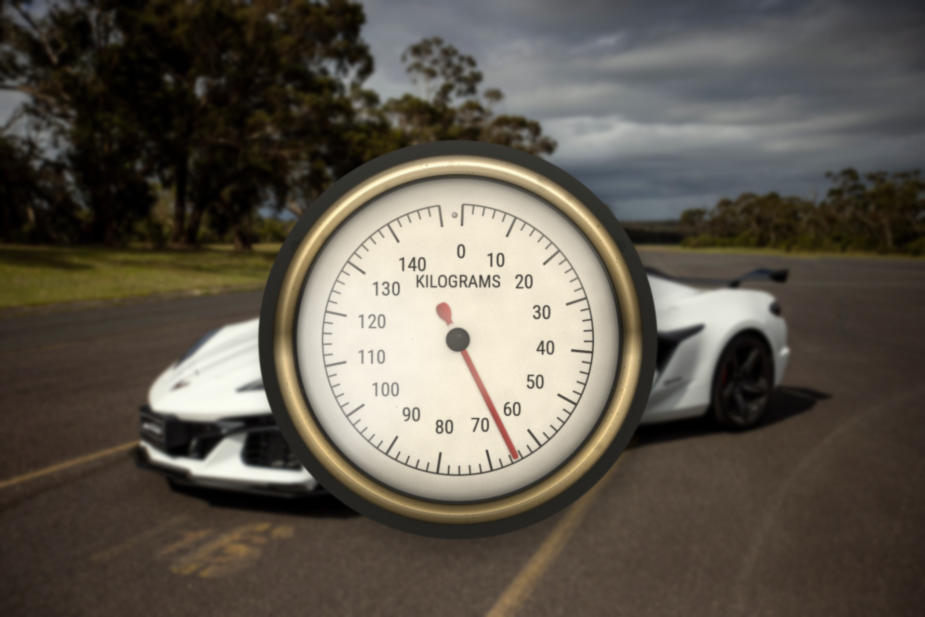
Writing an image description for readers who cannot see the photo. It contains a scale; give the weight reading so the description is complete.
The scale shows 65 kg
